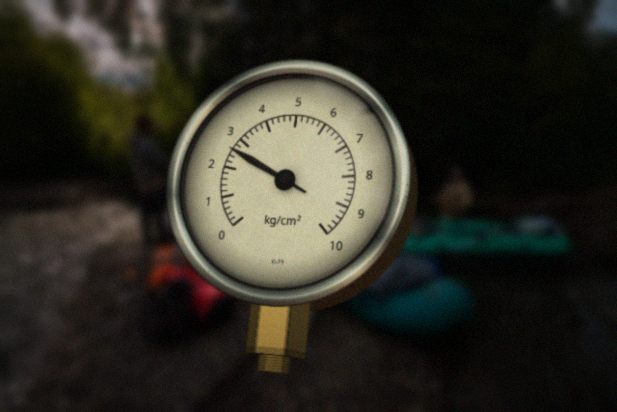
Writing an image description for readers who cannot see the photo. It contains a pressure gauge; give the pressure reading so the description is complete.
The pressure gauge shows 2.6 kg/cm²
